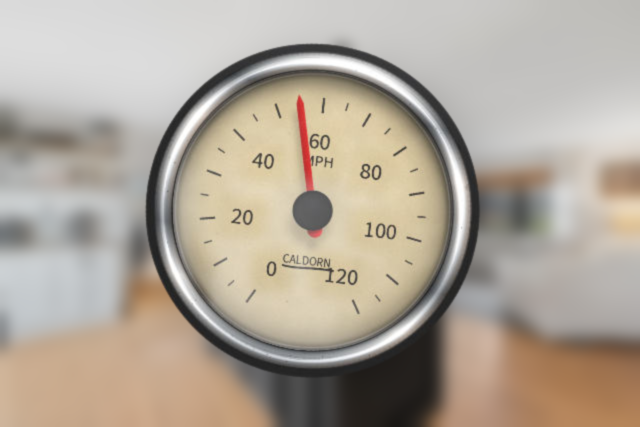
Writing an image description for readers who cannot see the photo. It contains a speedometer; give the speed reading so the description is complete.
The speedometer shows 55 mph
